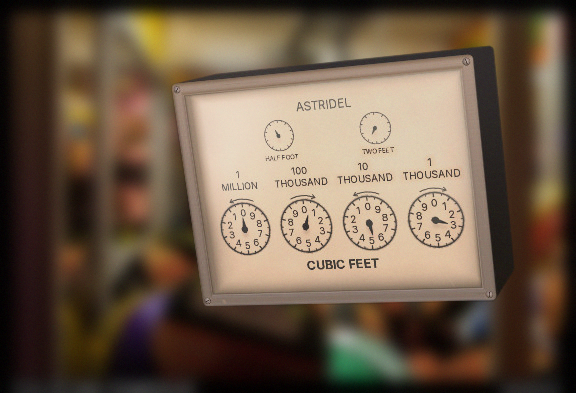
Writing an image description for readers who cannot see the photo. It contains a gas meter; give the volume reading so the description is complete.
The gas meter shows 5300 ft³
